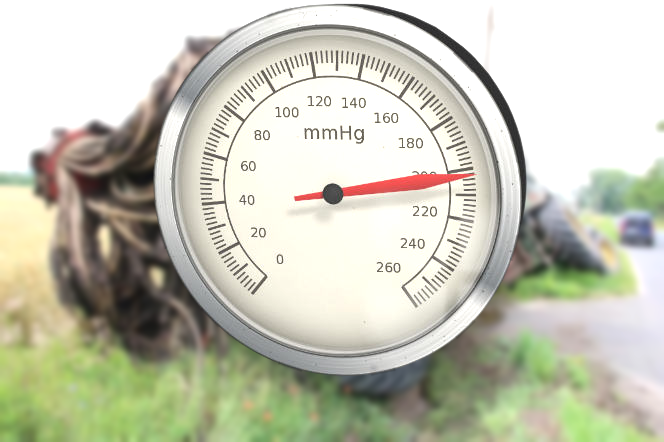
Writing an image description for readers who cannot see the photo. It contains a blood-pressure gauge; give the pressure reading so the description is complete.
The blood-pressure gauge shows 202 mmHg
